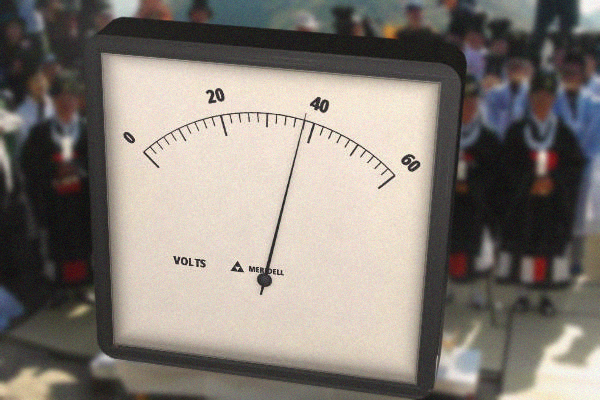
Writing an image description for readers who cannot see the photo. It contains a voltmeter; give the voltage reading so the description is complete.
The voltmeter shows 38 V
